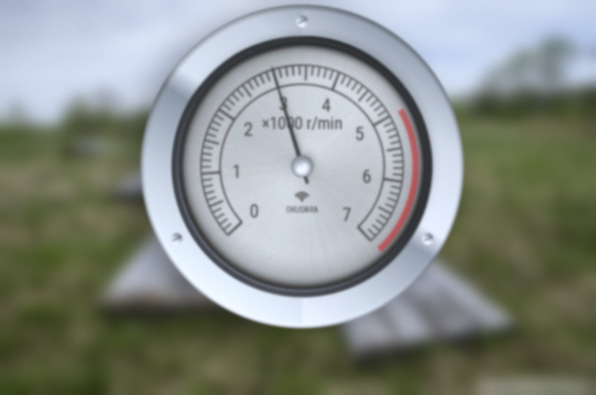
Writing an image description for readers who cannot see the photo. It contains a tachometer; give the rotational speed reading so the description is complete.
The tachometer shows 3000 rpm
